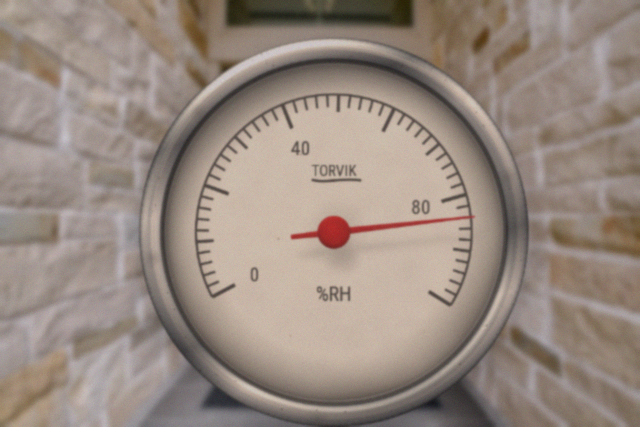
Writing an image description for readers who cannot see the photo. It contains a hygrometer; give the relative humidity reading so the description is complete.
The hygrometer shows 84 %
